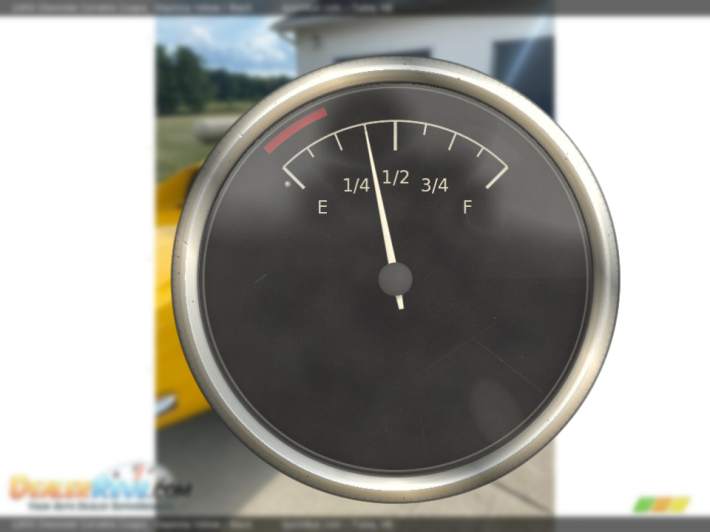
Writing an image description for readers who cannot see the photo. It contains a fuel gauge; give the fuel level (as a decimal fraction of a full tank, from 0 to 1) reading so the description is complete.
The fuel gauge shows 0.375
